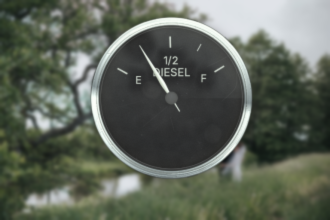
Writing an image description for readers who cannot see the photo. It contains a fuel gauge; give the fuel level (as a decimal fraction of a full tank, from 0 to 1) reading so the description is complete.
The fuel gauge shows 0.25
